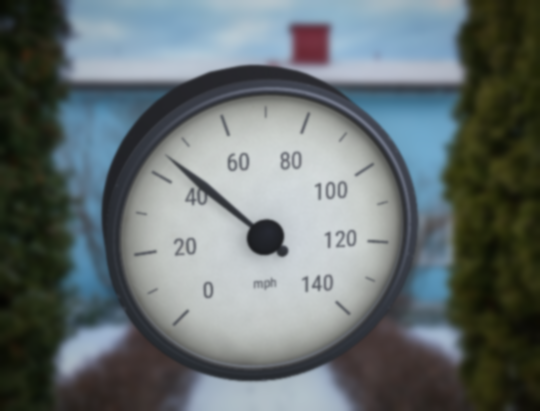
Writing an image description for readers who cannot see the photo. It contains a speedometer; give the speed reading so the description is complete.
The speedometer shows 45 mph
